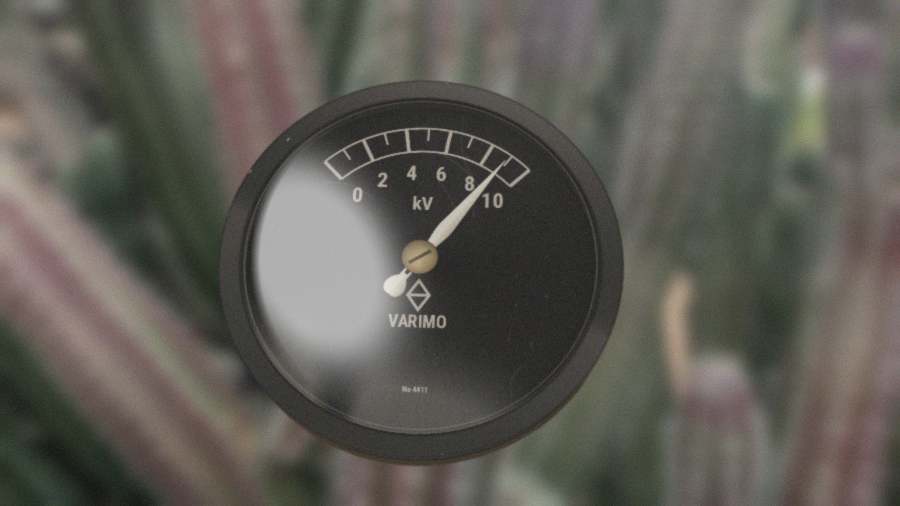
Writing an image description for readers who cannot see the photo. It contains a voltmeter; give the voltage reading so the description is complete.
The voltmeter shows 9 kV
